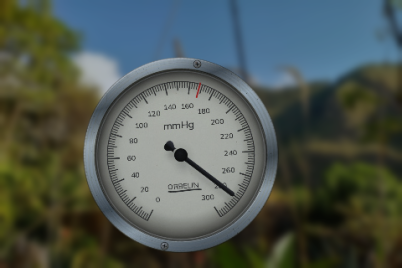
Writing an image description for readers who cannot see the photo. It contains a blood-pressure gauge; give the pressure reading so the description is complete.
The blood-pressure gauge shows 280 mmHg
